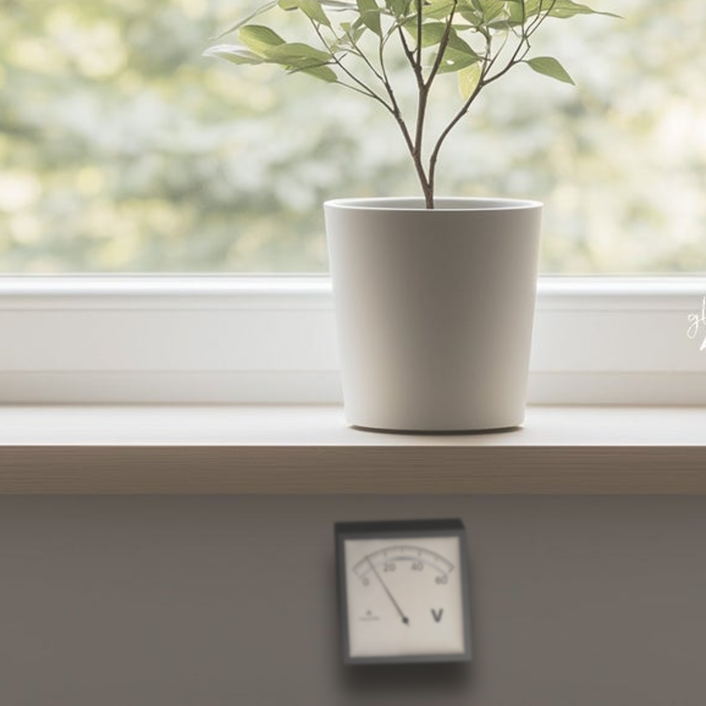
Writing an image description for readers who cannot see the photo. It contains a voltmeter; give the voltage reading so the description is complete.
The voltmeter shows 10 V
